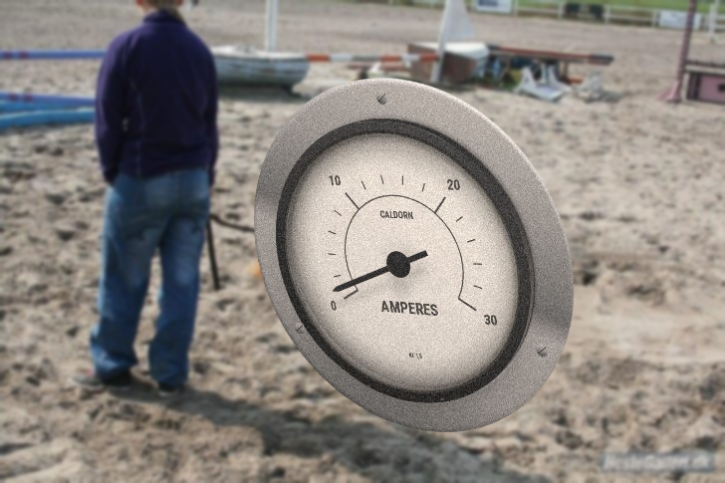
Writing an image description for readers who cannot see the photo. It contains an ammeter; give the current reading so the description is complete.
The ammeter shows 1 A
